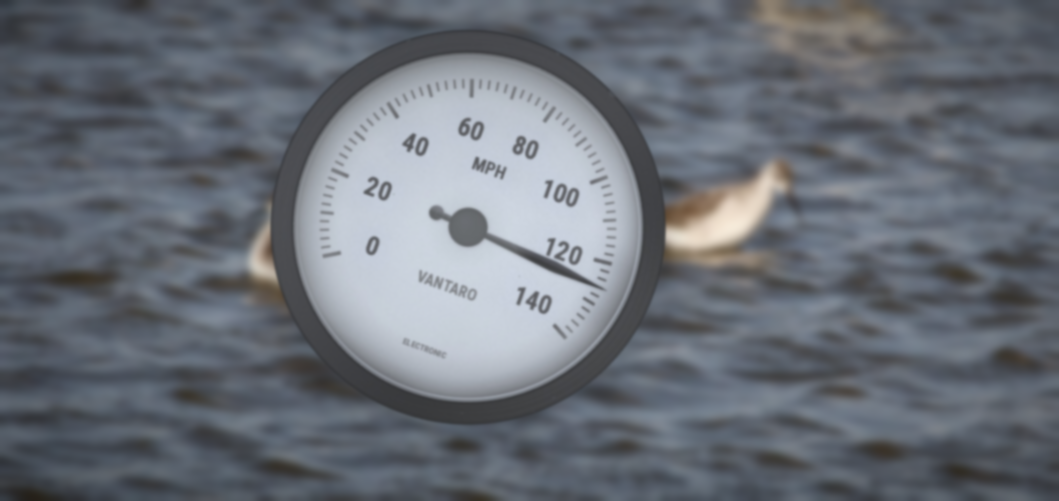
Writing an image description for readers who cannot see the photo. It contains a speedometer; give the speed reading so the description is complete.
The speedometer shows 126 mph
